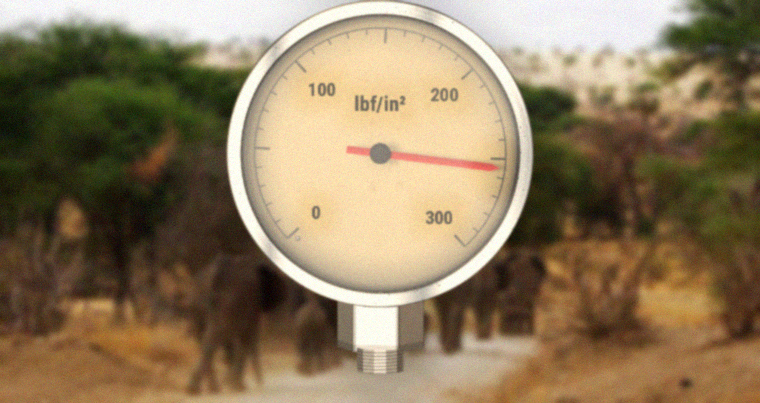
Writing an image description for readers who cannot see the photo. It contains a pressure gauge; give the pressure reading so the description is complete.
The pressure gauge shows 255 psi
